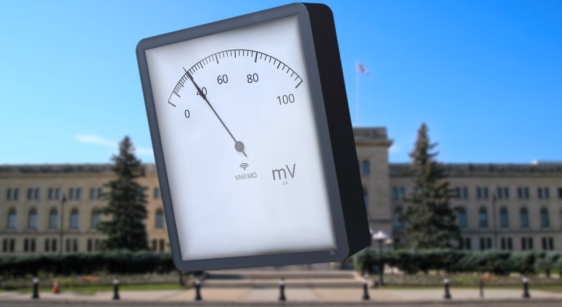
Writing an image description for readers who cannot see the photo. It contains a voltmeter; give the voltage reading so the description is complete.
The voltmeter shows 40 mV
